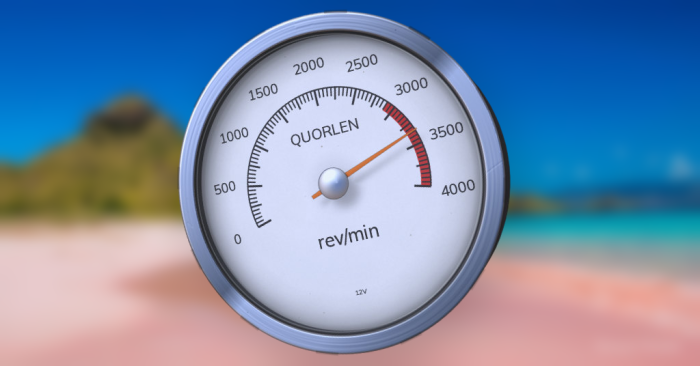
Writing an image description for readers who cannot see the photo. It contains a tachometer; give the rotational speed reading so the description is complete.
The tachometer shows 3350 rpm
